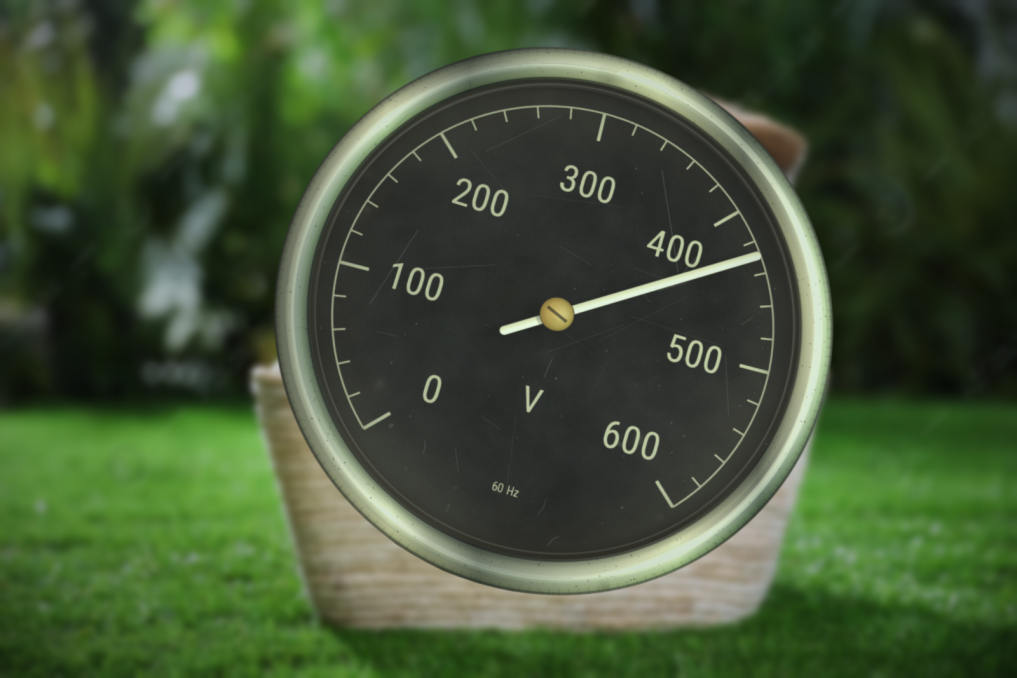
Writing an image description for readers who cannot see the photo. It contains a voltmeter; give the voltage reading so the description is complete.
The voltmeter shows 430 V
